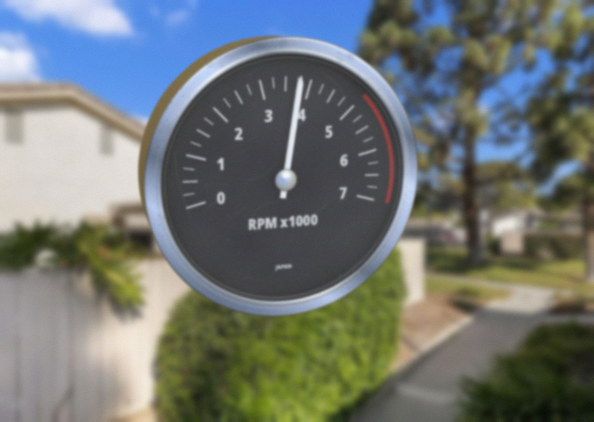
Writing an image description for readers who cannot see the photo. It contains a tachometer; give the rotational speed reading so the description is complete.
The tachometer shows 3750 rpm
